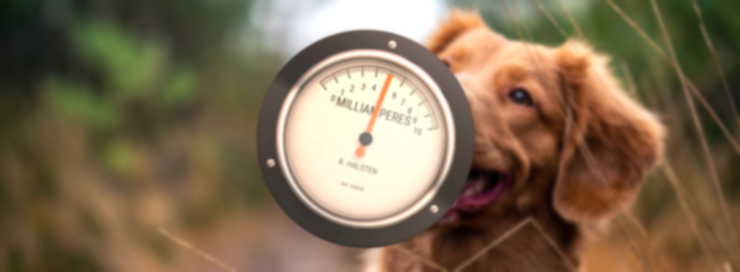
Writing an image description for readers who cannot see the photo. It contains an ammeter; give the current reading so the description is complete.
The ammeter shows 5 mA
